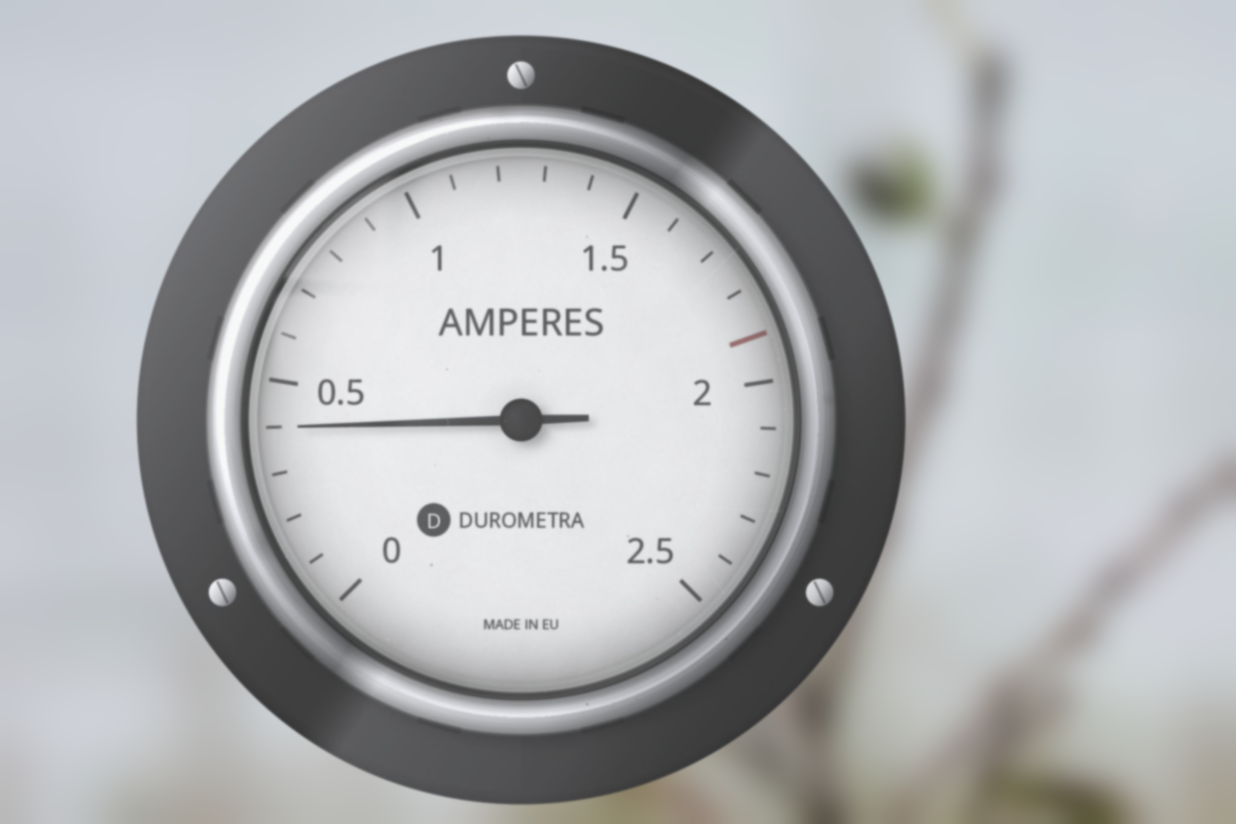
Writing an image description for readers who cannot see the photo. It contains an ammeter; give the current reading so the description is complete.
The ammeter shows 0.4 A
